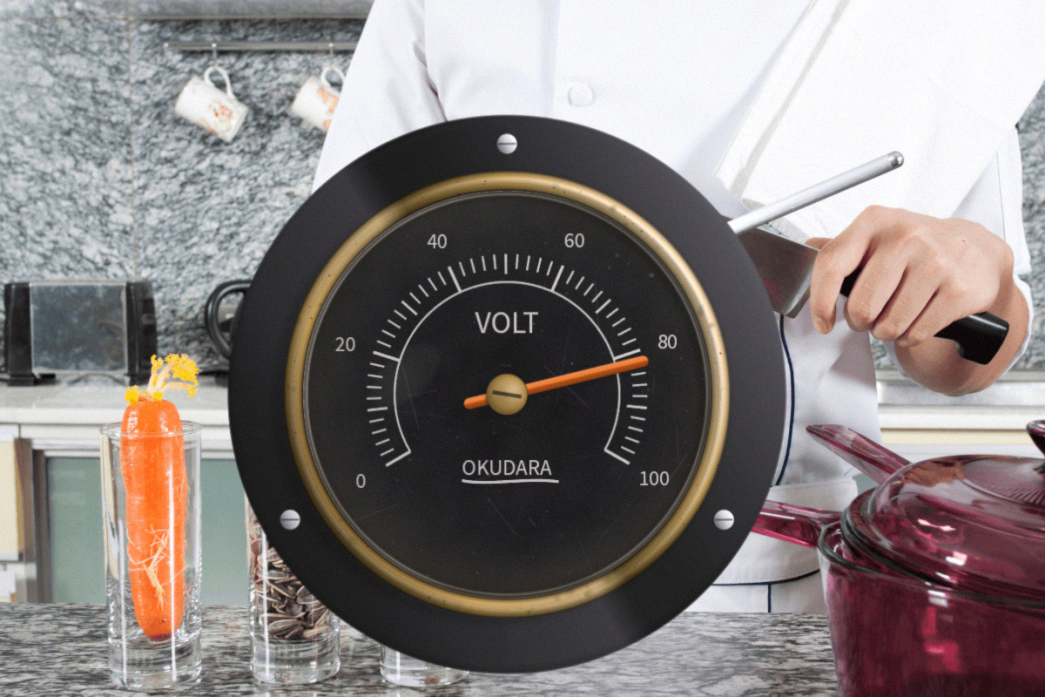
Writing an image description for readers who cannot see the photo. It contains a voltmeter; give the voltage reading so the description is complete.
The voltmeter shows 82 V
